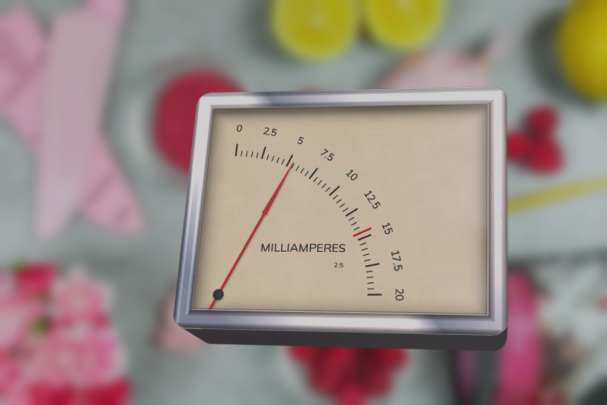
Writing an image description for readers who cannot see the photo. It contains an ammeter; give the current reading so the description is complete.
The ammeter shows 5.5 mA
